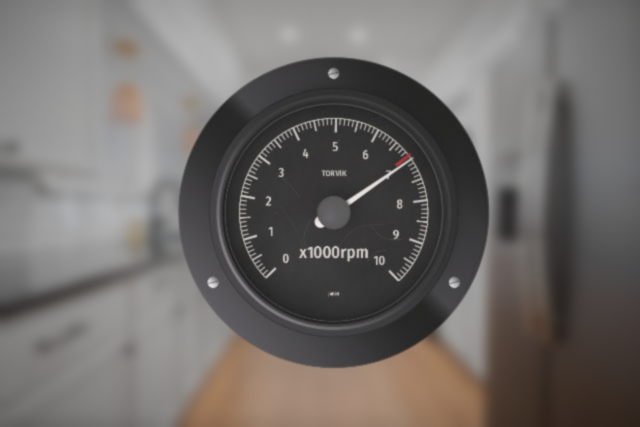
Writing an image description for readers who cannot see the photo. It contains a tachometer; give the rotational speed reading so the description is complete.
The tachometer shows 7000 rpm
